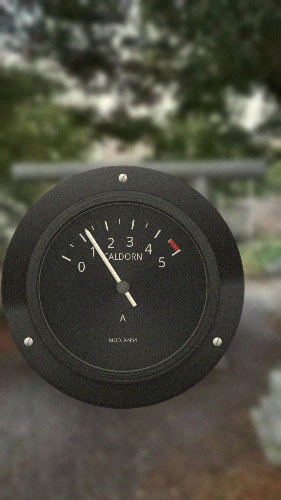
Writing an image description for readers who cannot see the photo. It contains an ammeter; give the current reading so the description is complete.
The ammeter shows 1.25 A
